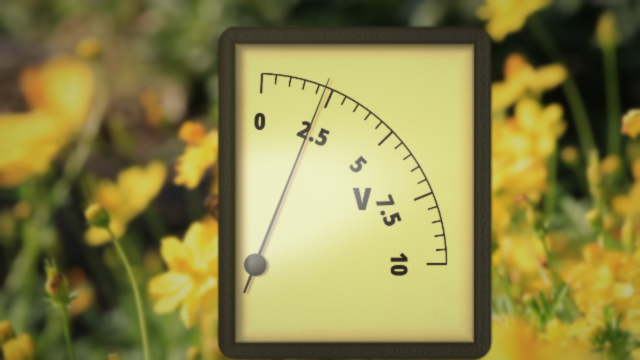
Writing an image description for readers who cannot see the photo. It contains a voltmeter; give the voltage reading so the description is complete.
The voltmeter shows 2.25 V
